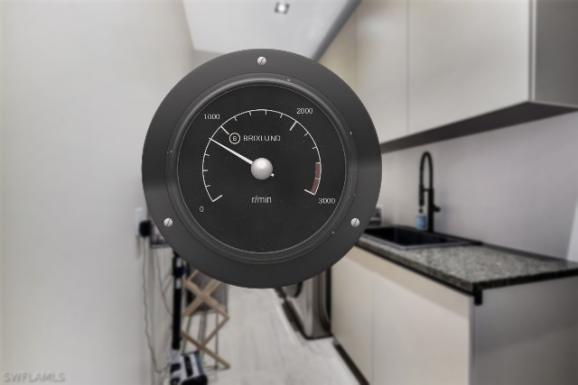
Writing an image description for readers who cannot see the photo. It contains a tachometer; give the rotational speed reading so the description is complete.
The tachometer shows 800 rpm
